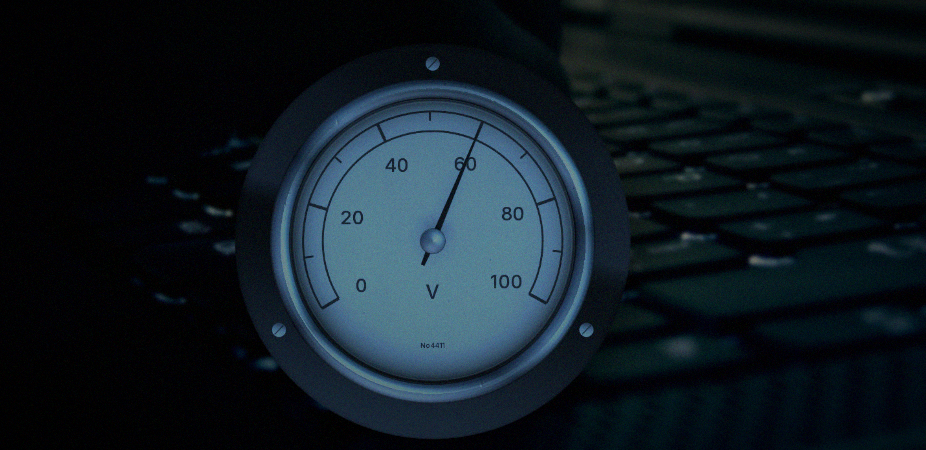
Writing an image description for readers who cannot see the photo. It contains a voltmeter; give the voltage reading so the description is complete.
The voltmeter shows 60 V
